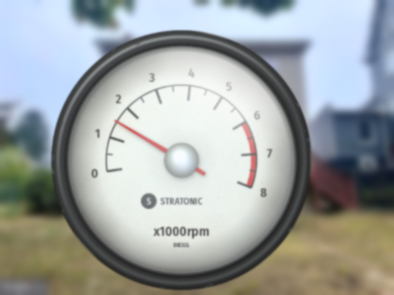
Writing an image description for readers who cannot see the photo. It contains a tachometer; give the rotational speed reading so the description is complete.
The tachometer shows 1500 rpm
